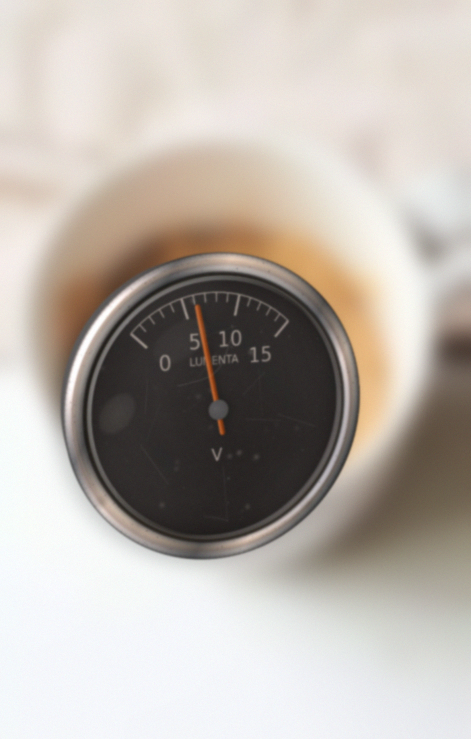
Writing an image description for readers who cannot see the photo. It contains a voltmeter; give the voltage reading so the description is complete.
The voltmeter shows 6 V
